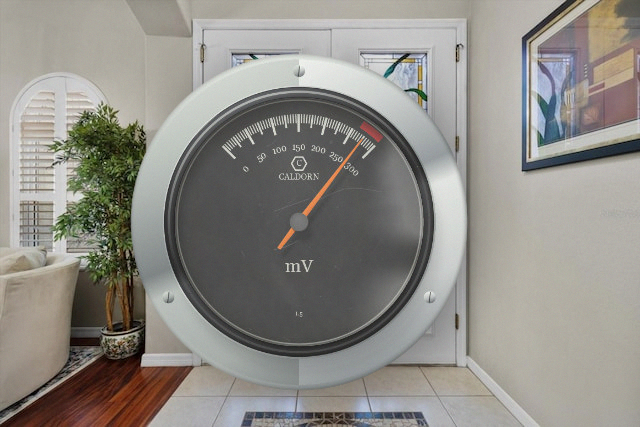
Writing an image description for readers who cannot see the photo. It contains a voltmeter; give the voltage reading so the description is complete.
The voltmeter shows 275 mV
